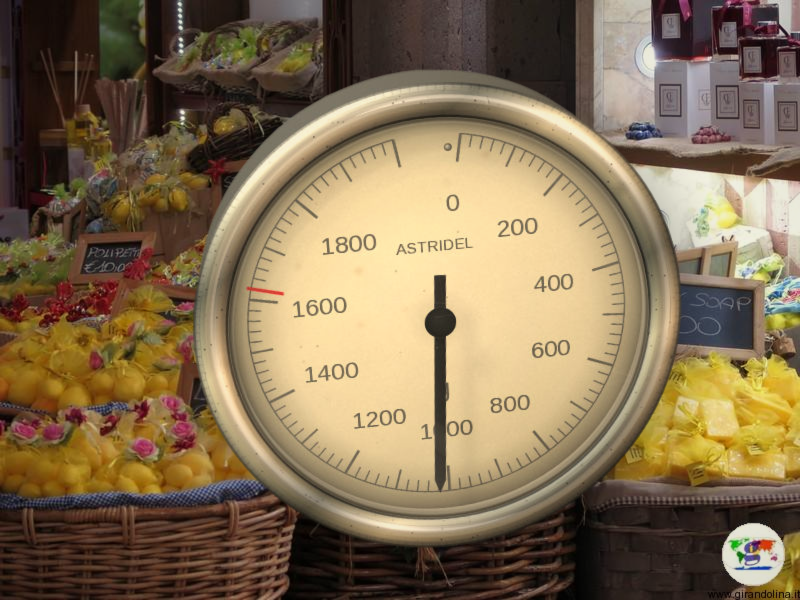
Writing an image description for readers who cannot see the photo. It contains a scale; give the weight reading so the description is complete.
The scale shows 1020 g
